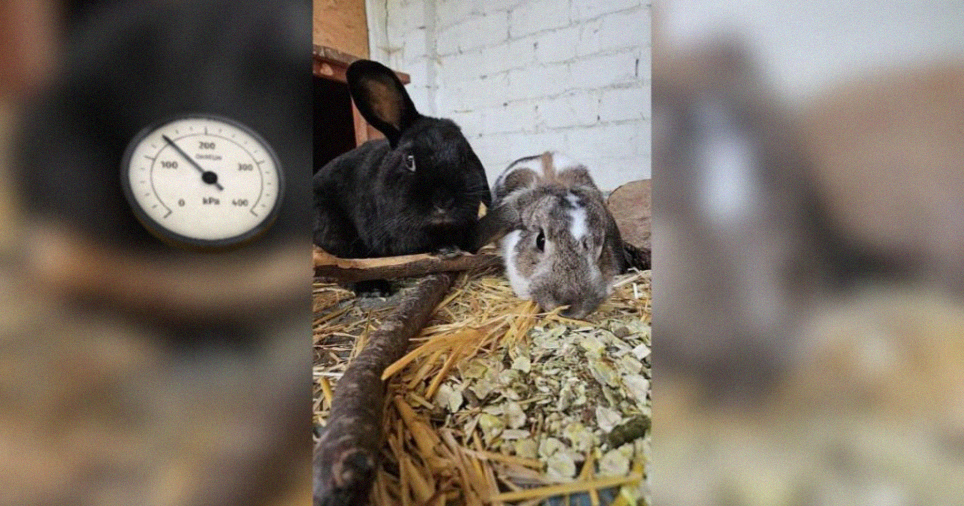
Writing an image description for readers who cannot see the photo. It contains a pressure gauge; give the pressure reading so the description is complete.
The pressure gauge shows 140 kPa
